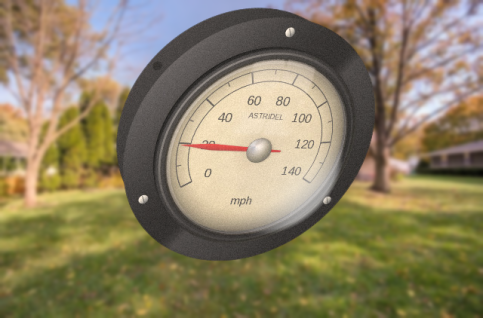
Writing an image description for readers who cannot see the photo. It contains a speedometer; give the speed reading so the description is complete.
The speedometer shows 20 mph
